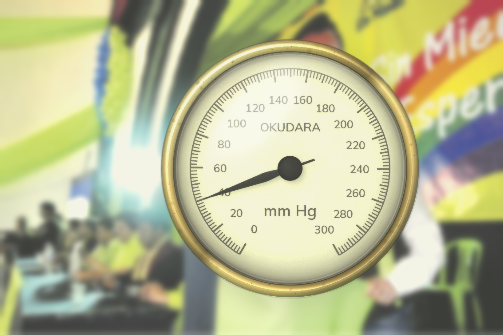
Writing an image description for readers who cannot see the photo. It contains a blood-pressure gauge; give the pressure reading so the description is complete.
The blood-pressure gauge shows 40 mmHg
